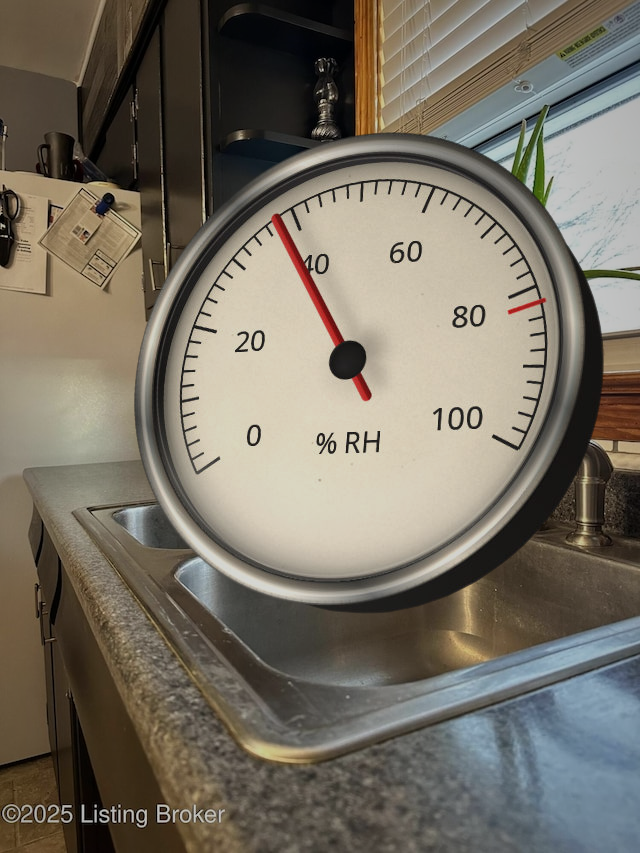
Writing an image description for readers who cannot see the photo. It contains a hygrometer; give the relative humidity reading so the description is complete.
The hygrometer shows 38 %
